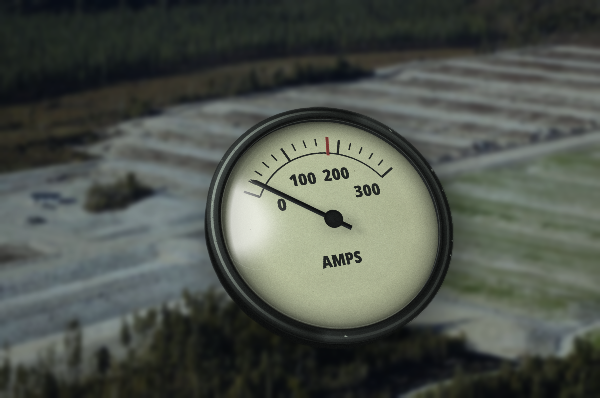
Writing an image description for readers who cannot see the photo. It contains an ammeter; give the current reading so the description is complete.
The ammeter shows 20 A
